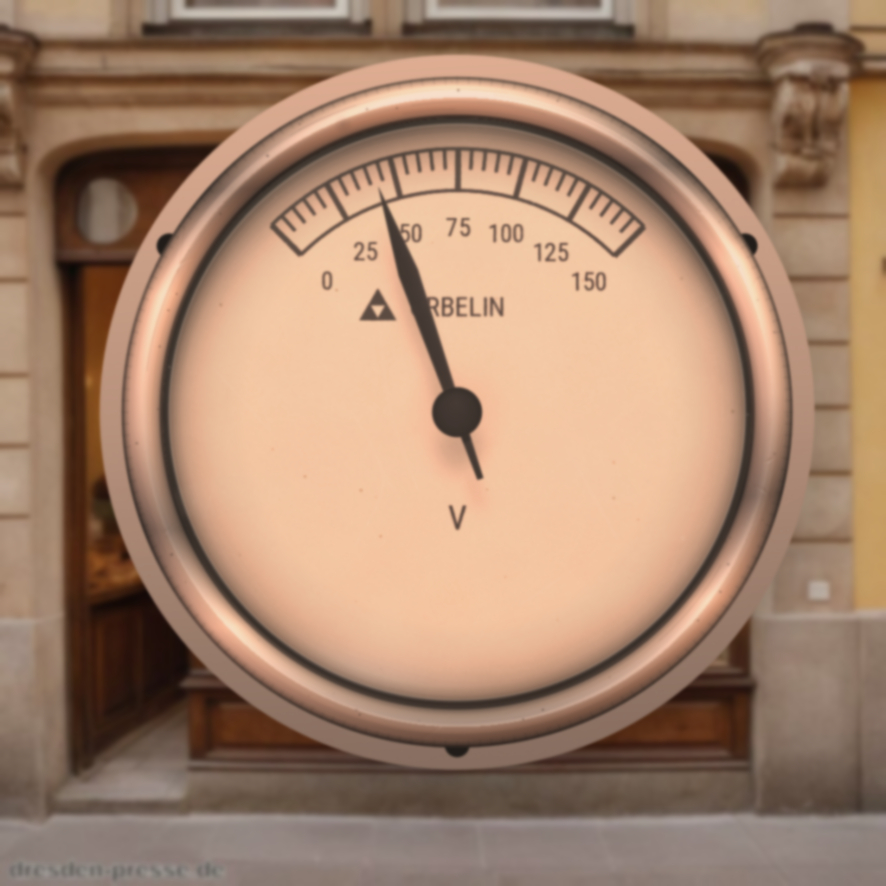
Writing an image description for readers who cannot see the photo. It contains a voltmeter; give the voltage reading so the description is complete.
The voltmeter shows 42.5 V
